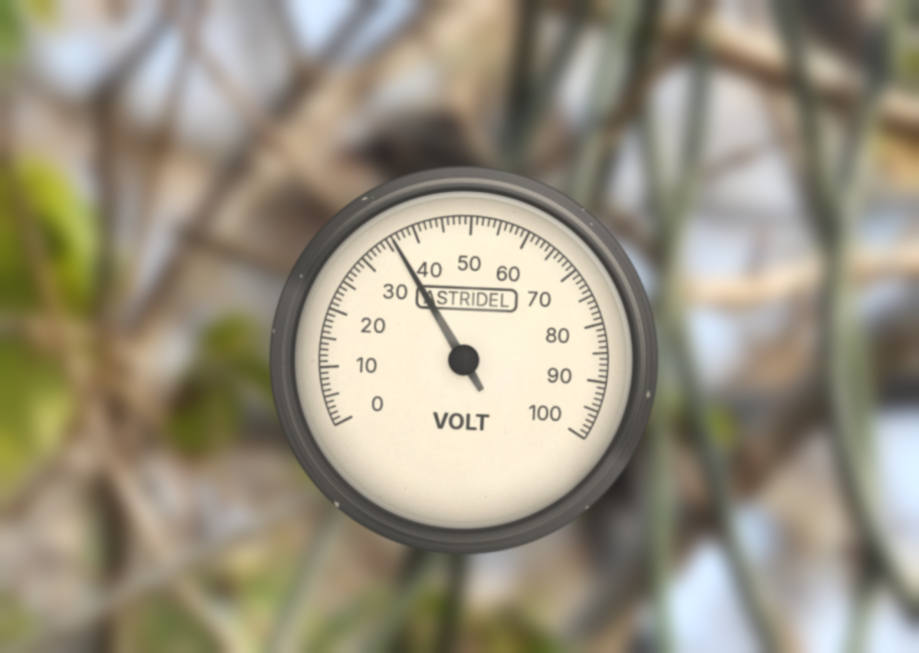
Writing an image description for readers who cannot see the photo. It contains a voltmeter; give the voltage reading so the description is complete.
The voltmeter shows 36 V
